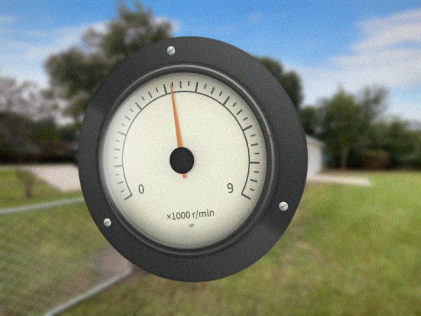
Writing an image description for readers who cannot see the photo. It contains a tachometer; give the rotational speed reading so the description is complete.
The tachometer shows 4250 rpm
